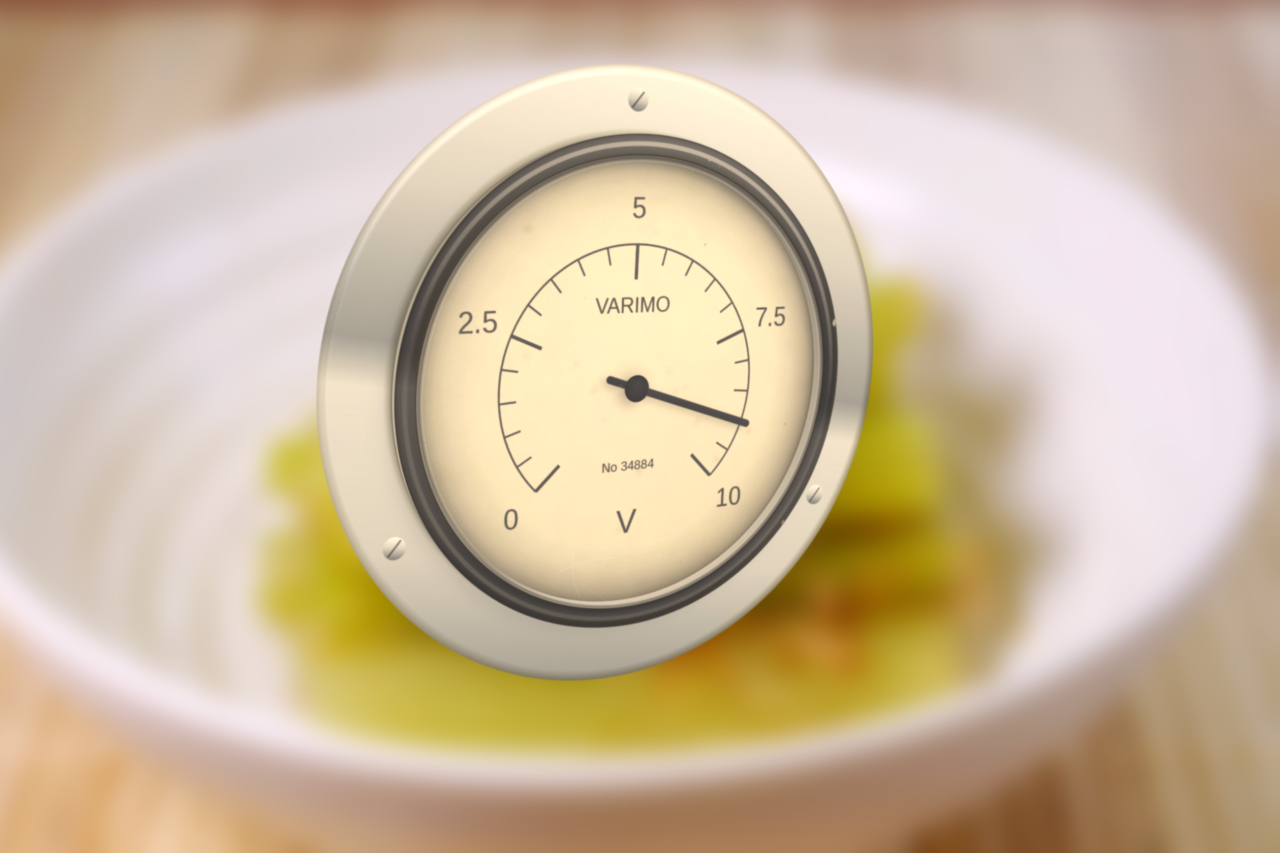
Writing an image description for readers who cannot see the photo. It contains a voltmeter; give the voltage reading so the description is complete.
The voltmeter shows 9 V
